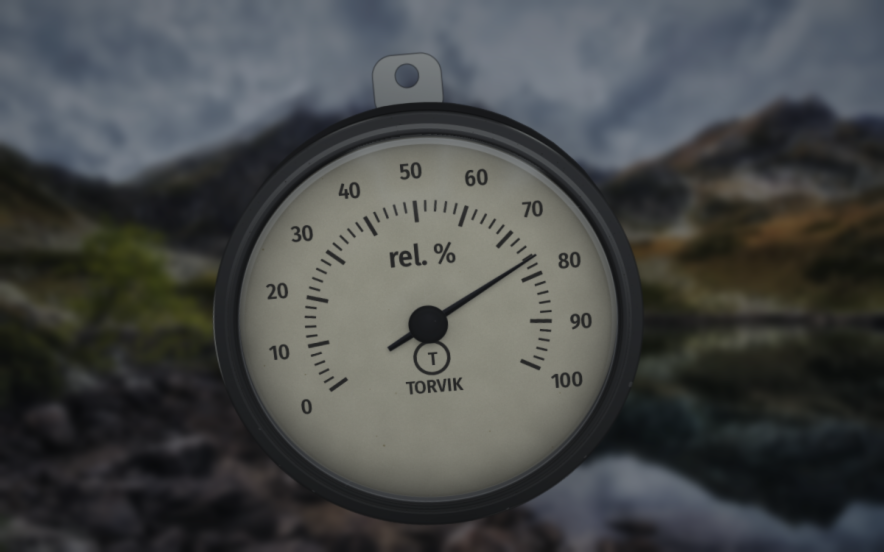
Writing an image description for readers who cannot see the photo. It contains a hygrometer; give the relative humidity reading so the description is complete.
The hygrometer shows 76 %
